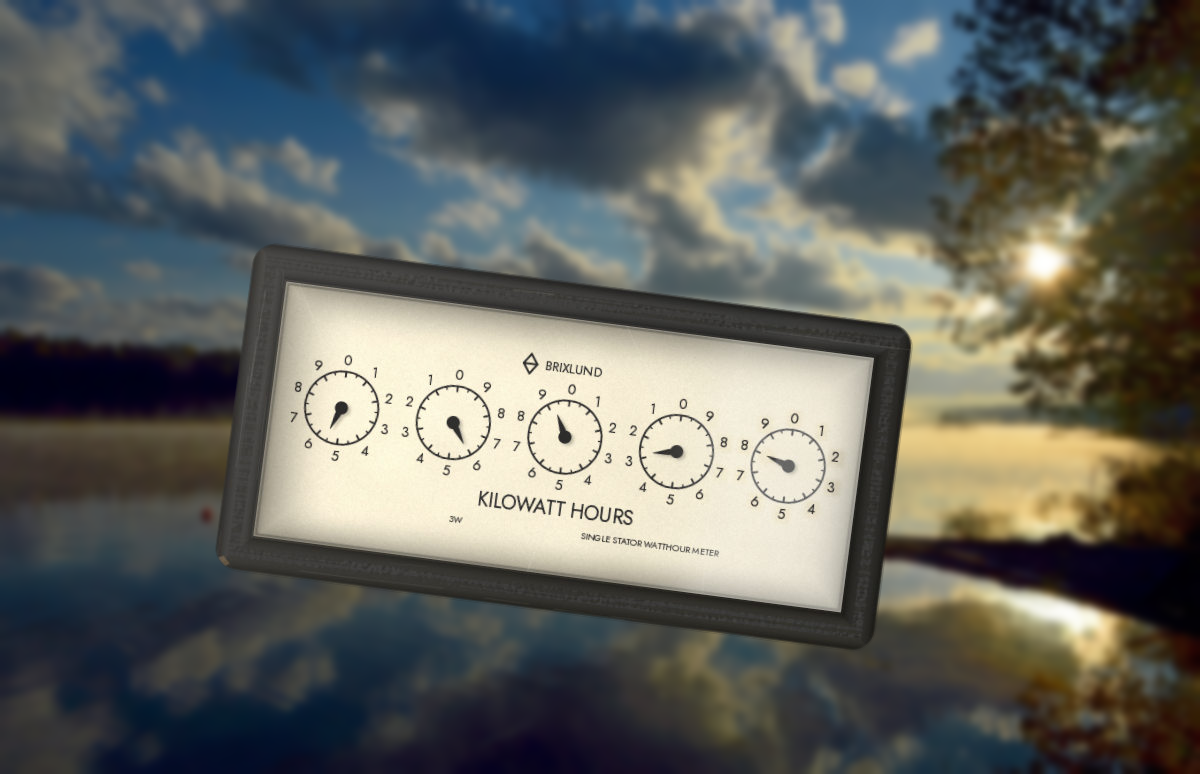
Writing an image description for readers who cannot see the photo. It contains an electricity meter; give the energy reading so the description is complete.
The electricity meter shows 55928 kWh
